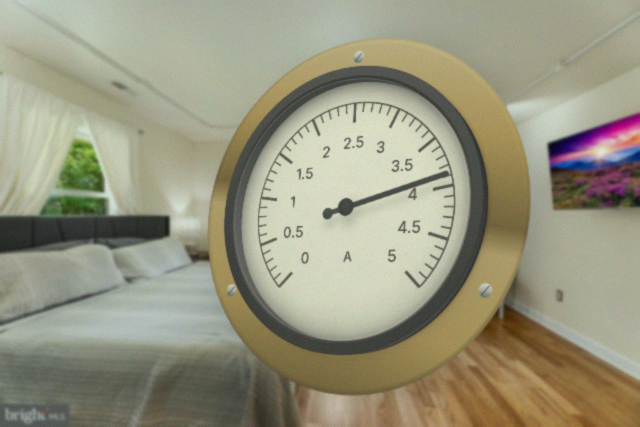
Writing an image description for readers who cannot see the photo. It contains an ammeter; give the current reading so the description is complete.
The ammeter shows 3.9 A
